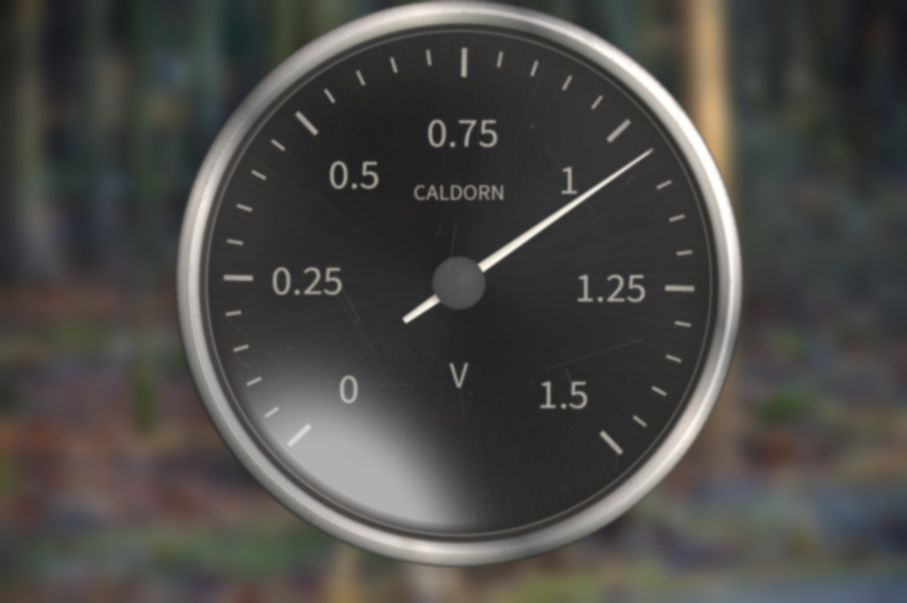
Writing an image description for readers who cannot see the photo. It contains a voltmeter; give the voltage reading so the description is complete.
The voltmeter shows 1.05 V
